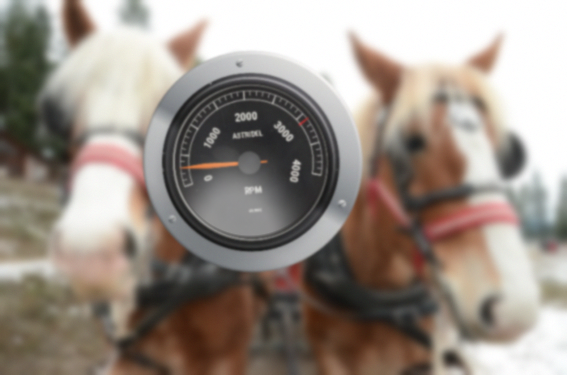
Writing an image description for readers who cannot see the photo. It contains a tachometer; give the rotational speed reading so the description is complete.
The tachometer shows 300 rpm
